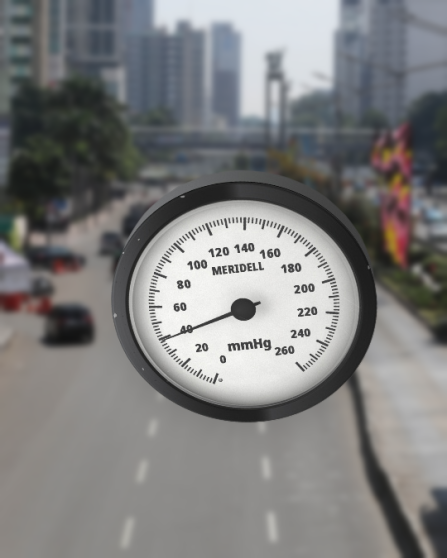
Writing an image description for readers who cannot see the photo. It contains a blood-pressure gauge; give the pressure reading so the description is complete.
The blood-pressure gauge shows 40 mmHg
